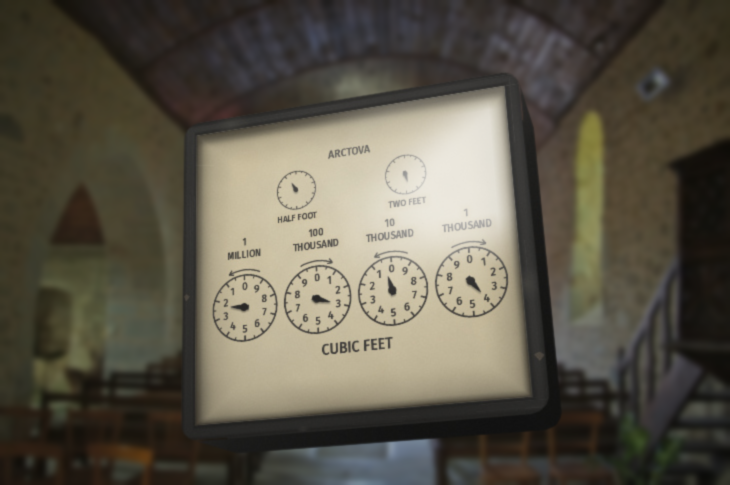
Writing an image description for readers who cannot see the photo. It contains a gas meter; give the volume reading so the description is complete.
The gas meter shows 230400 ft³
